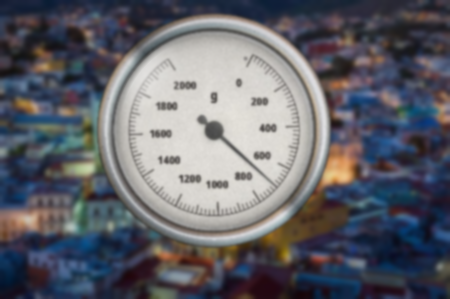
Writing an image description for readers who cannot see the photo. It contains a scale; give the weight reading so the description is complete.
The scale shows 700 g
